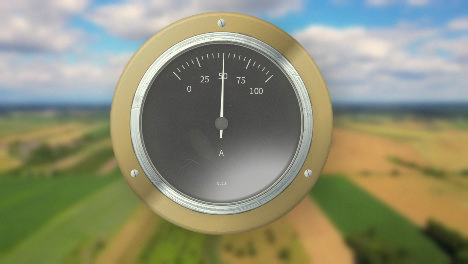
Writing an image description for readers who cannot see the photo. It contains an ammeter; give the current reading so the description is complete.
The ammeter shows 50 A
